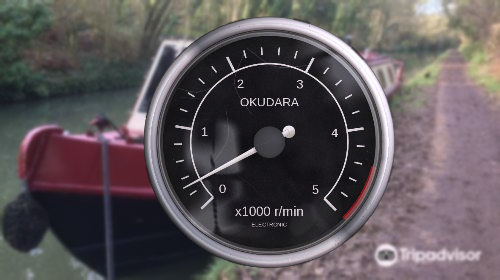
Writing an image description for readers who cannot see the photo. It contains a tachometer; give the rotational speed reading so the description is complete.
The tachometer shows 300 rpm
